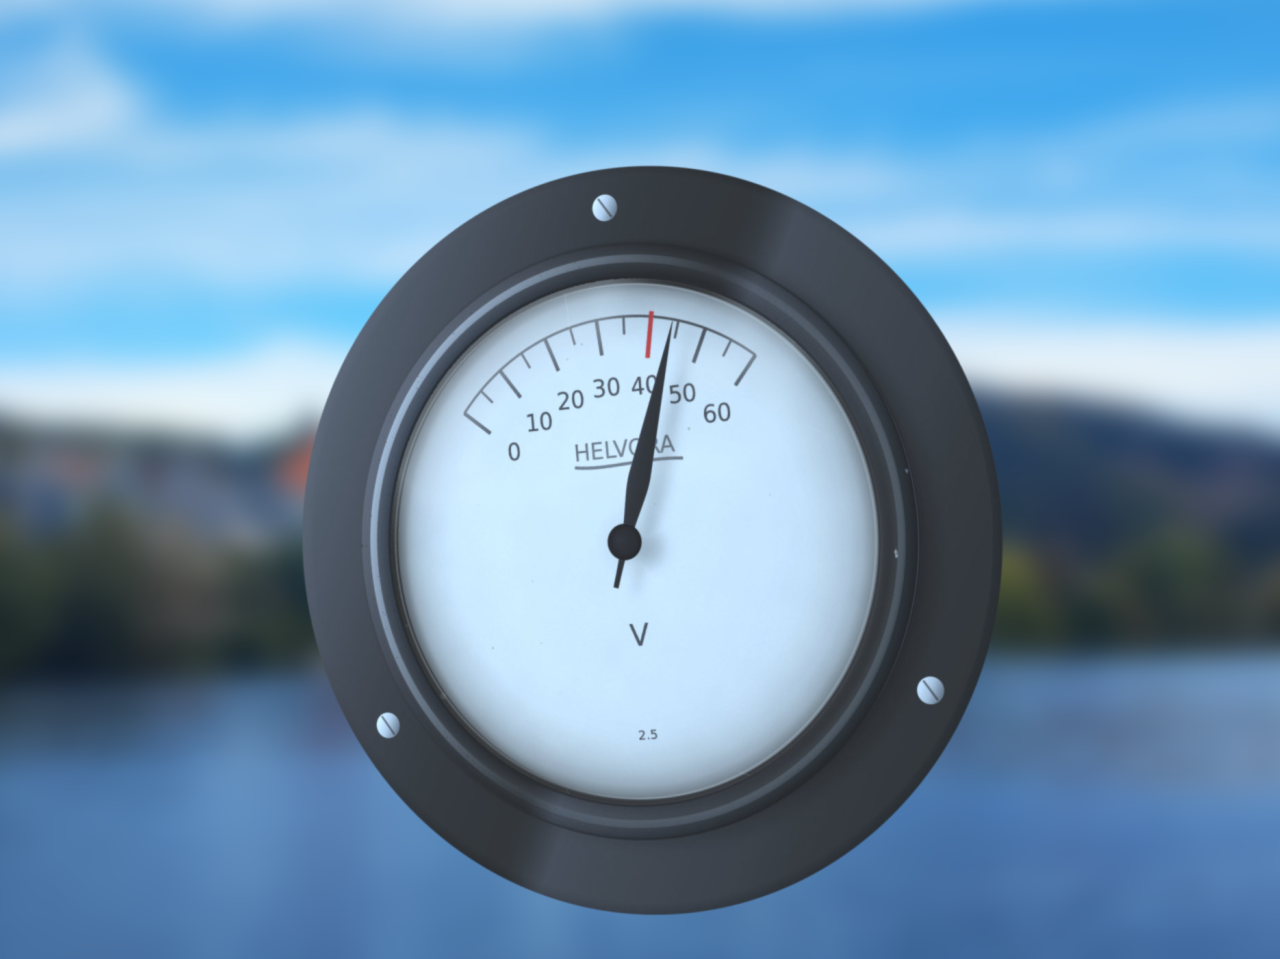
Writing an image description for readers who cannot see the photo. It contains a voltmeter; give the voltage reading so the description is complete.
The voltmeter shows 45 V
